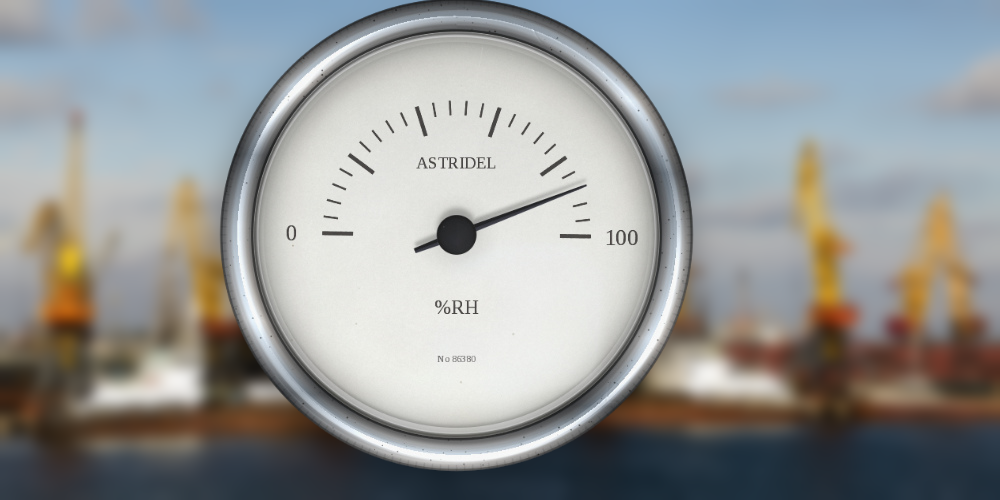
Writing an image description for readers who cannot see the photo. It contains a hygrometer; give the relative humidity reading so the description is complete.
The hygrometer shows 88 %
